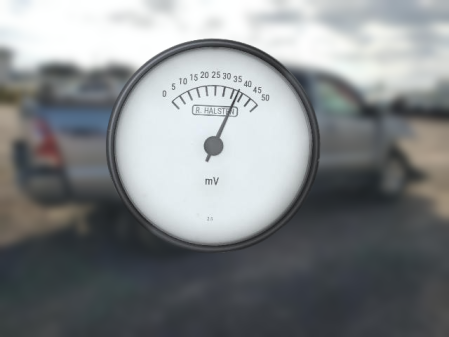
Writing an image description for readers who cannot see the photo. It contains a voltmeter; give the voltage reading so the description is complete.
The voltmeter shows 37.5 mV
